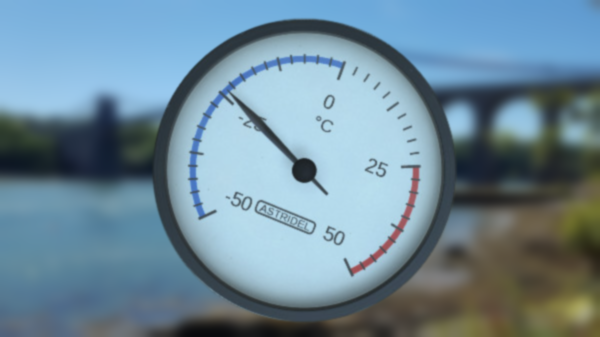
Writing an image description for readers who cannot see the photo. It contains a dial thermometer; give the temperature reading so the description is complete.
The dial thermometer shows -23.75 °C
